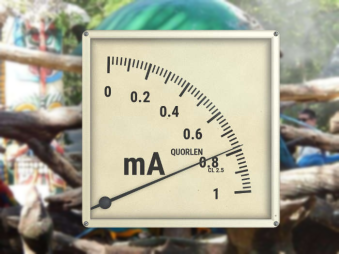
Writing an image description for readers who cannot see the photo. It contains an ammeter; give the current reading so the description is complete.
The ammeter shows 0.78 mA
